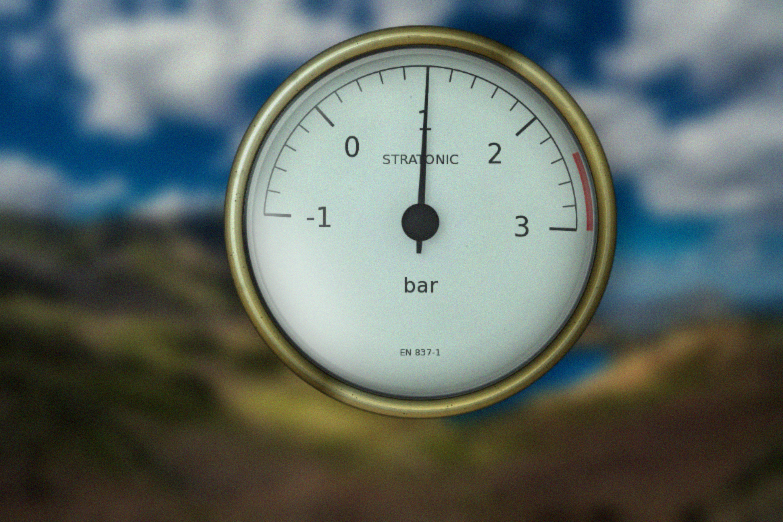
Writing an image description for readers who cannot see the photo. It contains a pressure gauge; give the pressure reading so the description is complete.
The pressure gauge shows 1 bar
